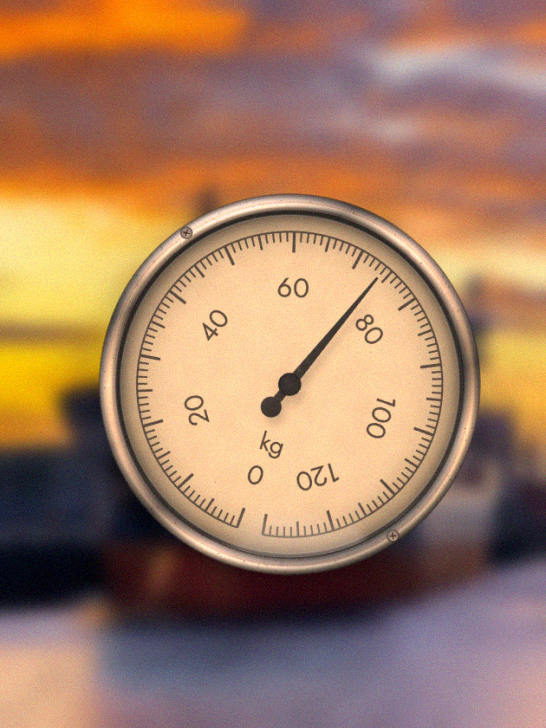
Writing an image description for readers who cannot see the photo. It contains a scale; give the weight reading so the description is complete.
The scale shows 74 kg
